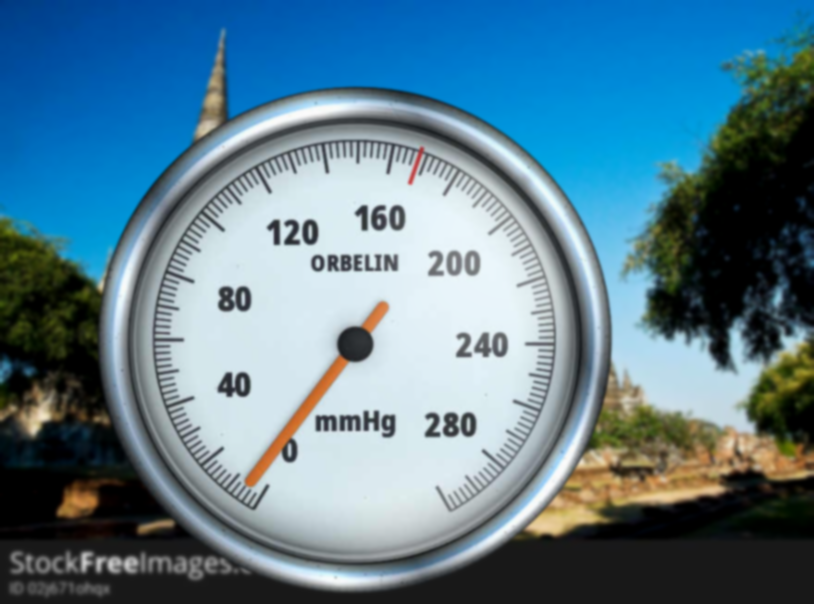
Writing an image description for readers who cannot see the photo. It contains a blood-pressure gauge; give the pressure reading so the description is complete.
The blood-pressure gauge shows 6 mmHg
